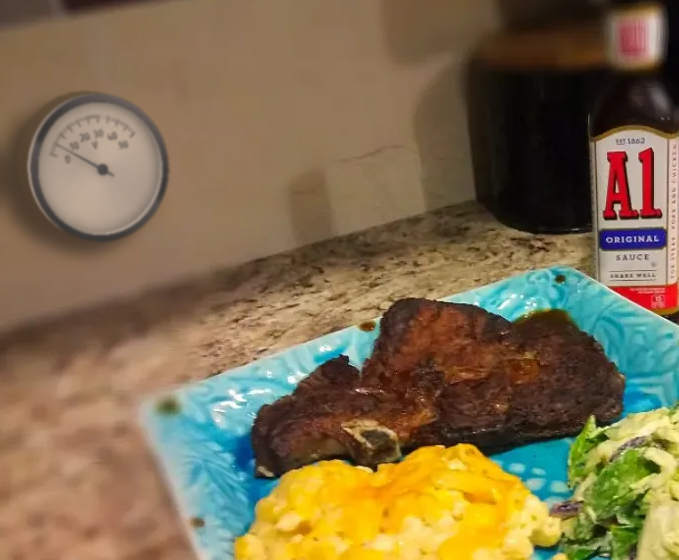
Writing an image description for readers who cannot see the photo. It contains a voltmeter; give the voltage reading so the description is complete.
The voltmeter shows 5 V
